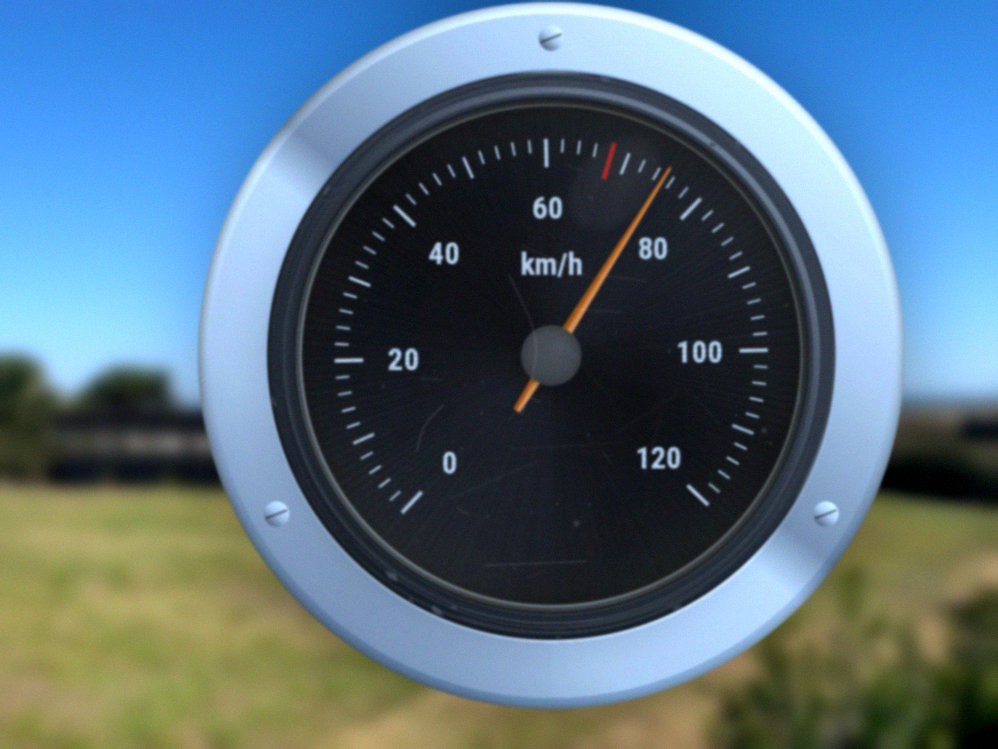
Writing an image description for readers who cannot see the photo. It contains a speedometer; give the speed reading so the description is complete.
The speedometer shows 75 km/h
